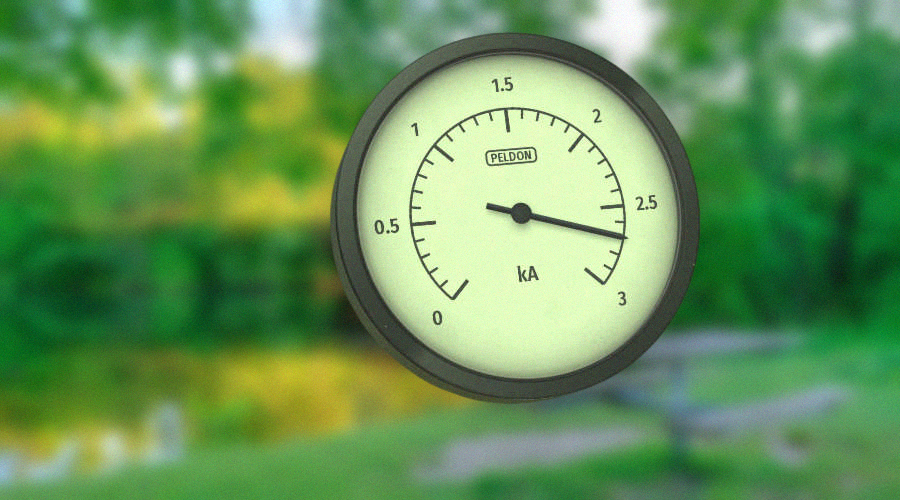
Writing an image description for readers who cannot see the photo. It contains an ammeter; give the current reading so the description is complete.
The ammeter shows 2.7 kA
